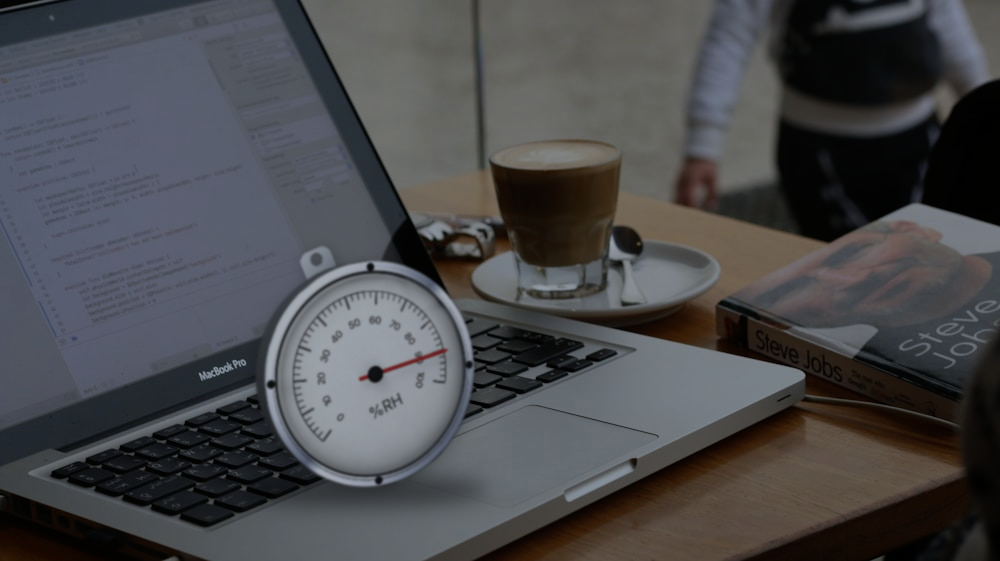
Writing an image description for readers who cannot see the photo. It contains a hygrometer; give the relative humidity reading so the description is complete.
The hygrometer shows 90 %
